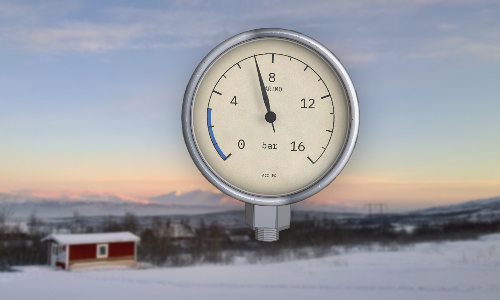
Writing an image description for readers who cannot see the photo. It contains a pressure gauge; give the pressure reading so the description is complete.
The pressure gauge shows 7 bar
